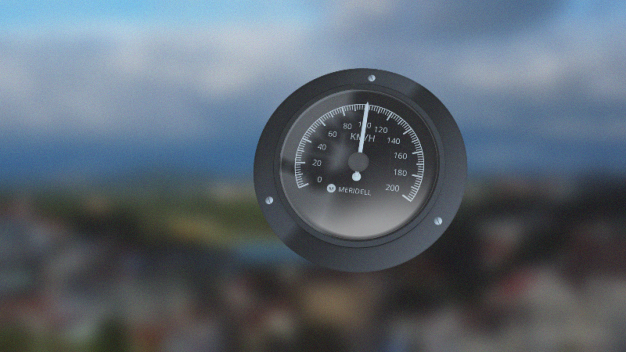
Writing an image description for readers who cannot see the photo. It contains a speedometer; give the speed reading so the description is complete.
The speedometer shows 100 km/h
